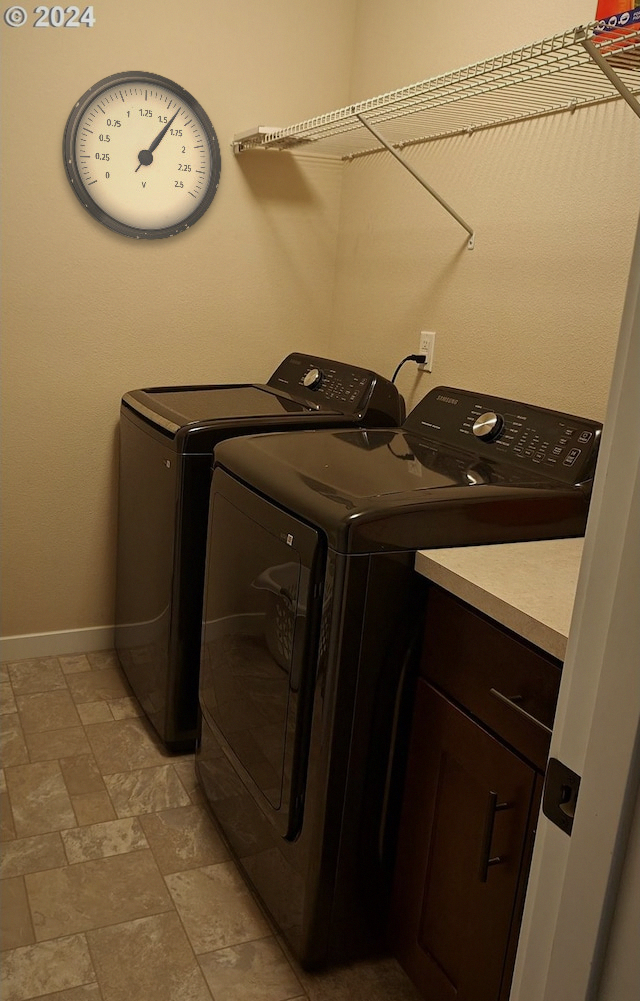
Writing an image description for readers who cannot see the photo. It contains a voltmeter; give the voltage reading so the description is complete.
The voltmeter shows 1.6 V
